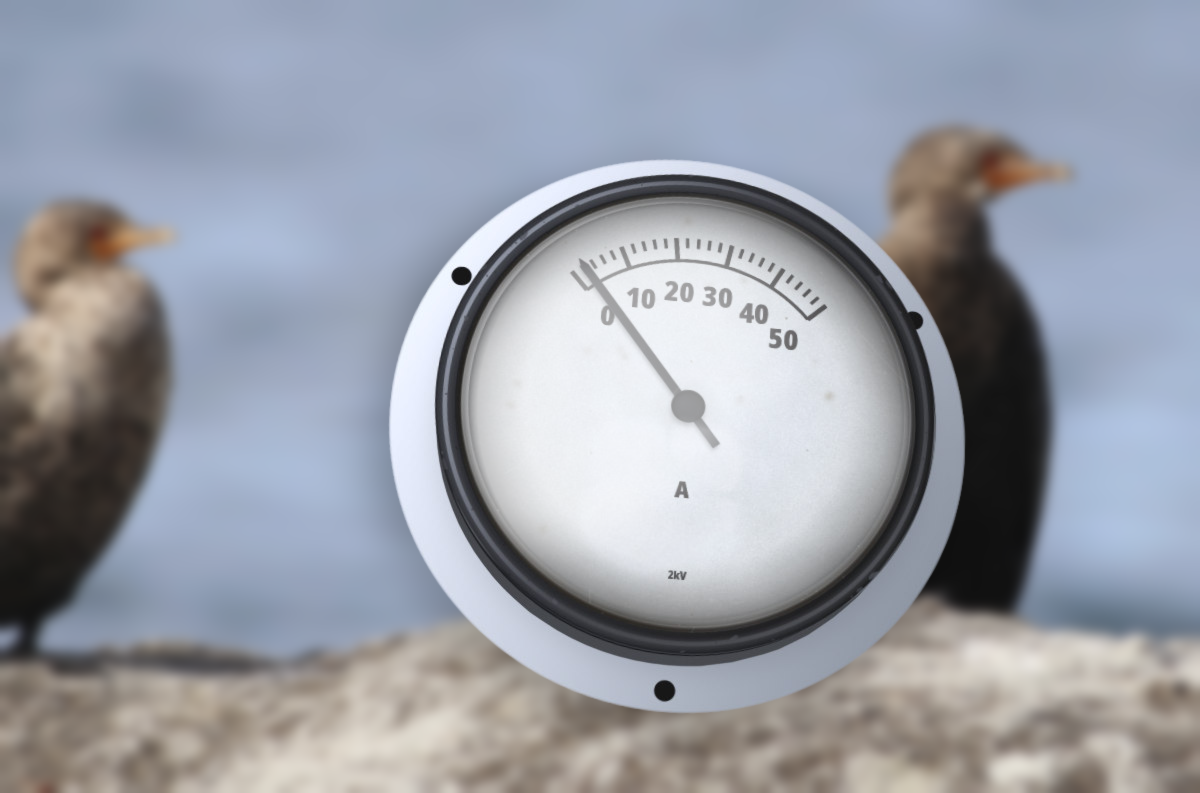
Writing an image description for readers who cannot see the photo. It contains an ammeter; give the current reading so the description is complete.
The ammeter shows 2 A
